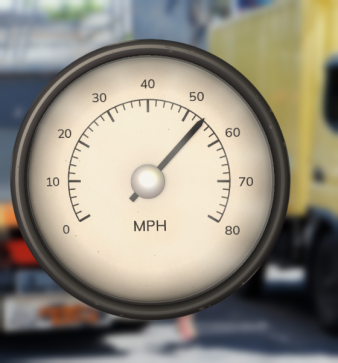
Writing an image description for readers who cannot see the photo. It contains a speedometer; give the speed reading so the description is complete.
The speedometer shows 54 mph
